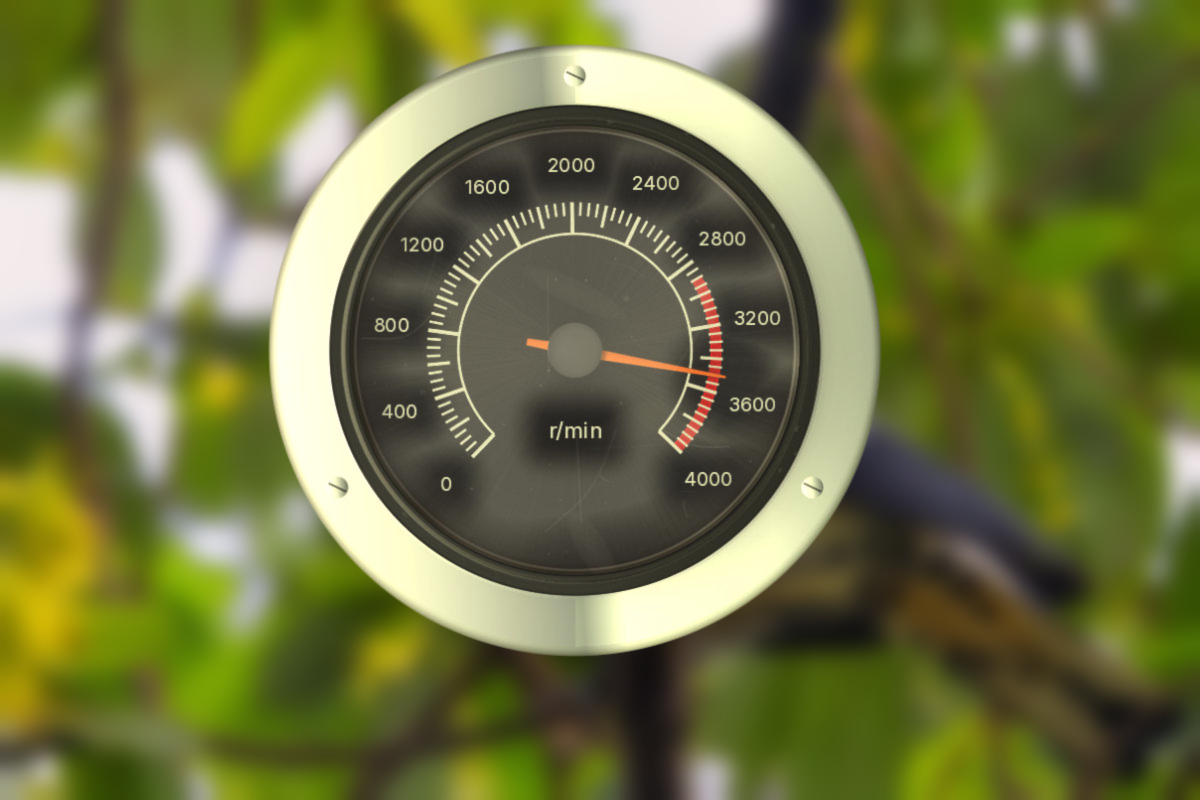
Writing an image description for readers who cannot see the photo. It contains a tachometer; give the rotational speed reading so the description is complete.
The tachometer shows 3500 rpm
